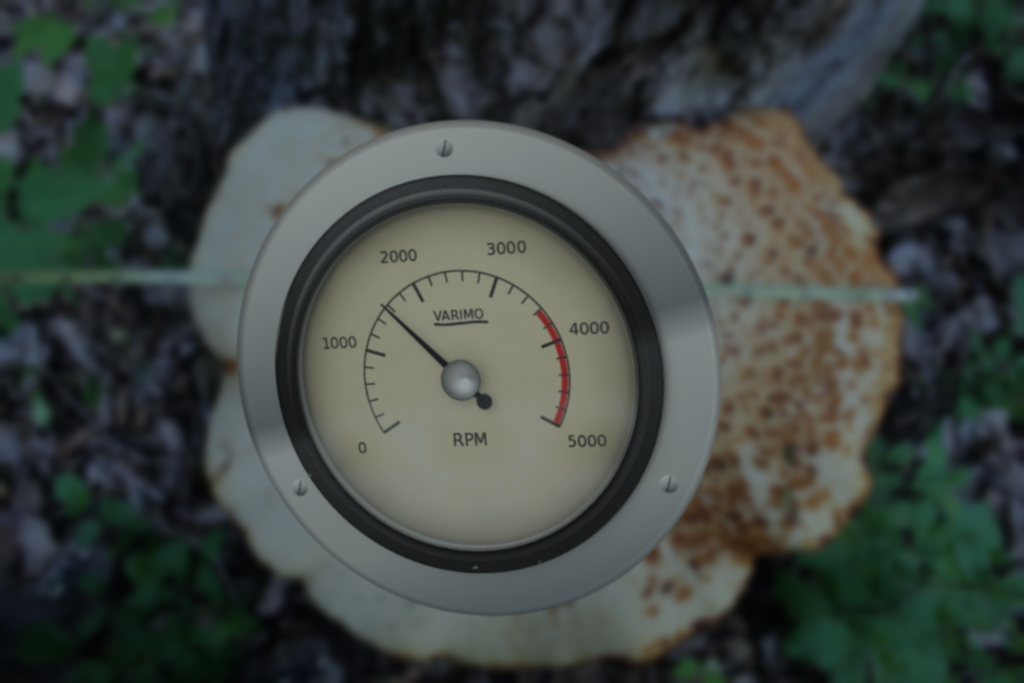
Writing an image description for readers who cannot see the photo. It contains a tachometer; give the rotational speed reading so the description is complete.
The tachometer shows 1600 rpm
